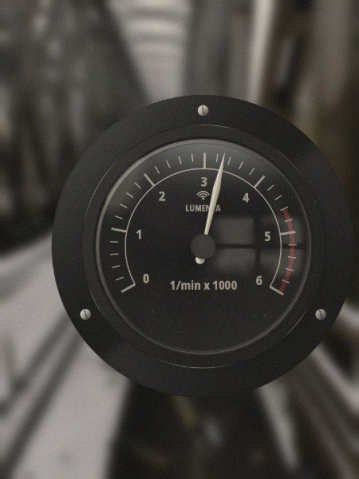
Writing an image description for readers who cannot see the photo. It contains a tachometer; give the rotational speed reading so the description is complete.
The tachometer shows 3300 rpm
